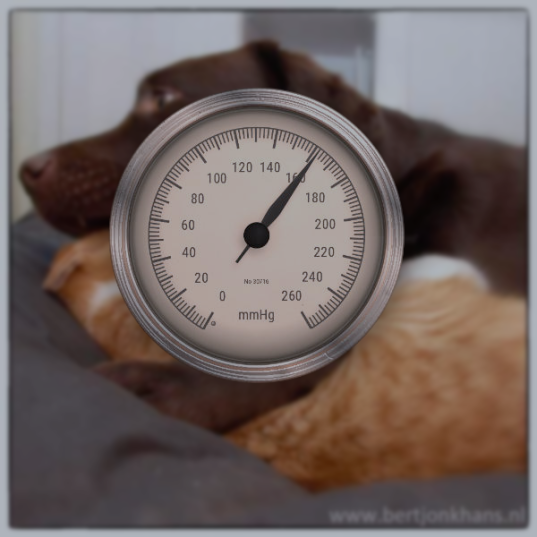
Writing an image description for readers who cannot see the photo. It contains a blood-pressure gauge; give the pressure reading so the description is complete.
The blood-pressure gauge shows 162 mmHg
